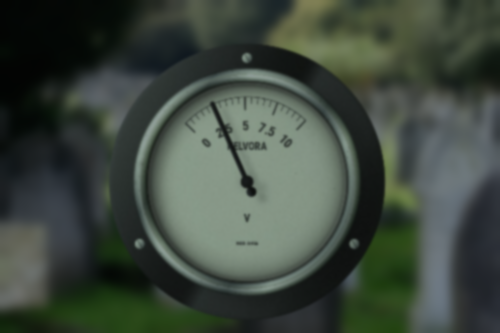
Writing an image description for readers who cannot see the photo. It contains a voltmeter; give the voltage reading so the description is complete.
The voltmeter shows 2.5 V
